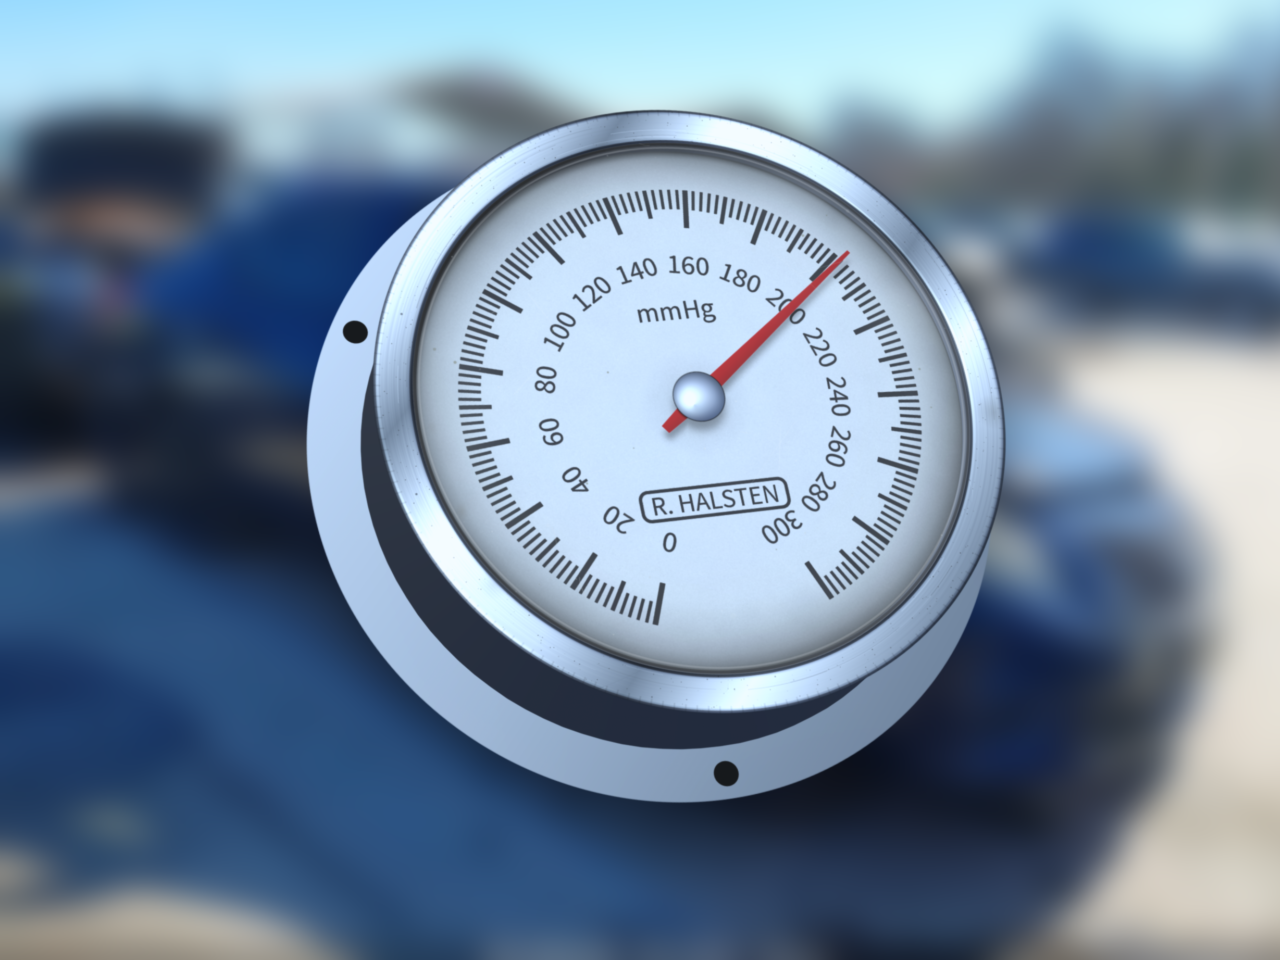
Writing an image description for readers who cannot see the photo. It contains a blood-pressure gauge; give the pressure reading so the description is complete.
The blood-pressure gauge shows 202 mmHg
